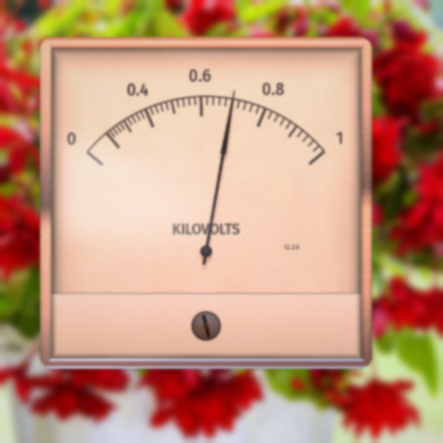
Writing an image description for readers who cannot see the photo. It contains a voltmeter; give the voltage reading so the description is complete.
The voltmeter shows 0.7 kV
